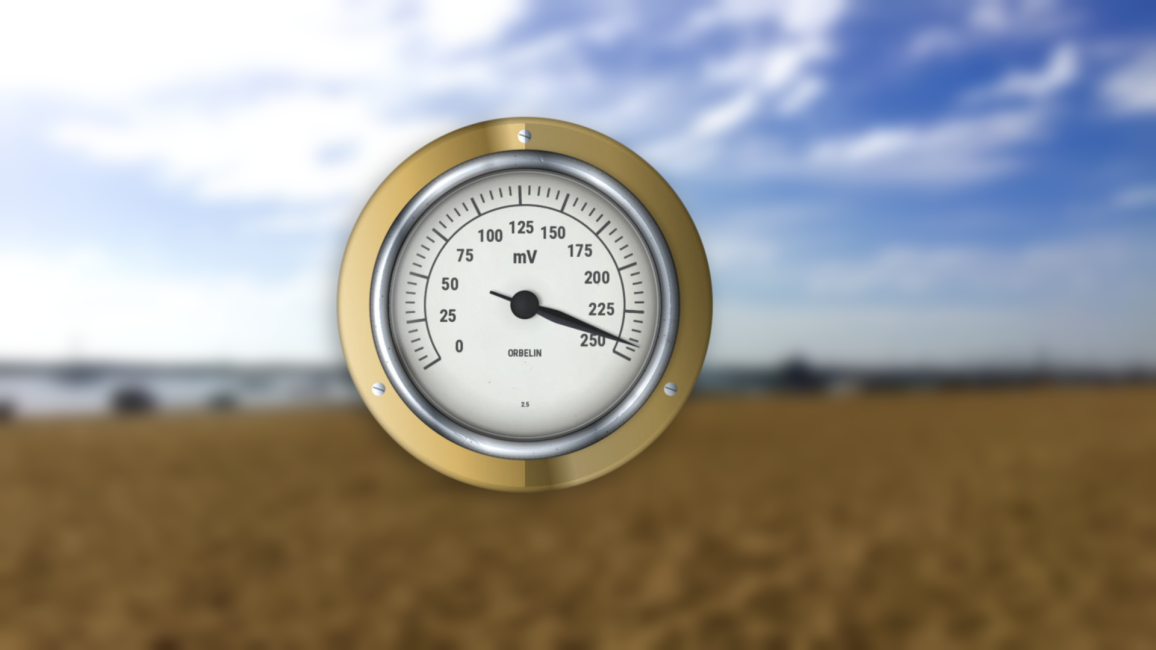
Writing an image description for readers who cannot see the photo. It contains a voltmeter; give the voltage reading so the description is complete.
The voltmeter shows 242.5 mV
